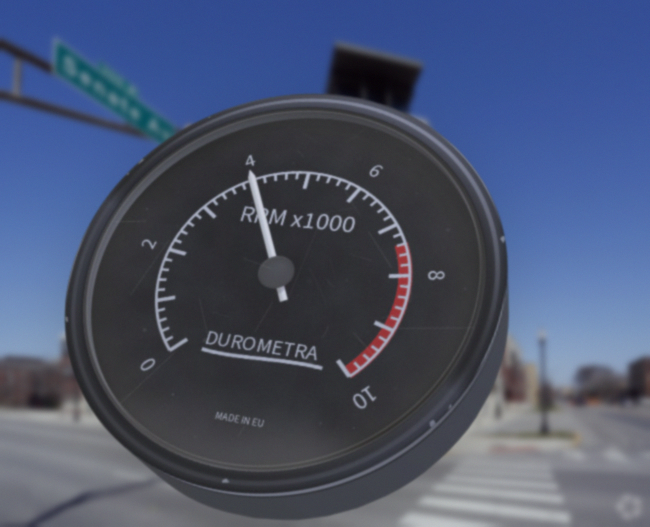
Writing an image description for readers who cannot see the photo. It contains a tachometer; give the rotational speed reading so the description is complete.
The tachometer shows 4000 rpm
